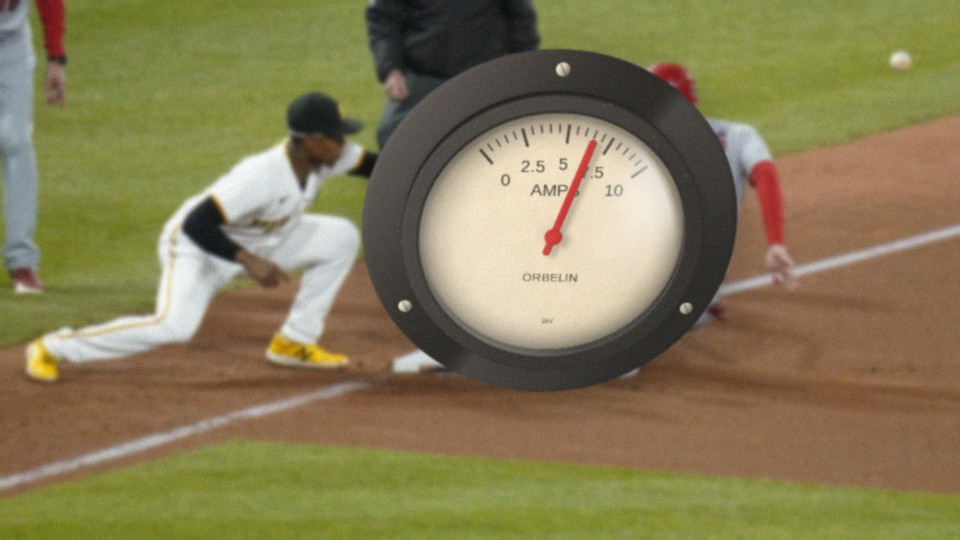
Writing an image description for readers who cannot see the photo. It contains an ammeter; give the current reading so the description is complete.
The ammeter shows 6.5 A
